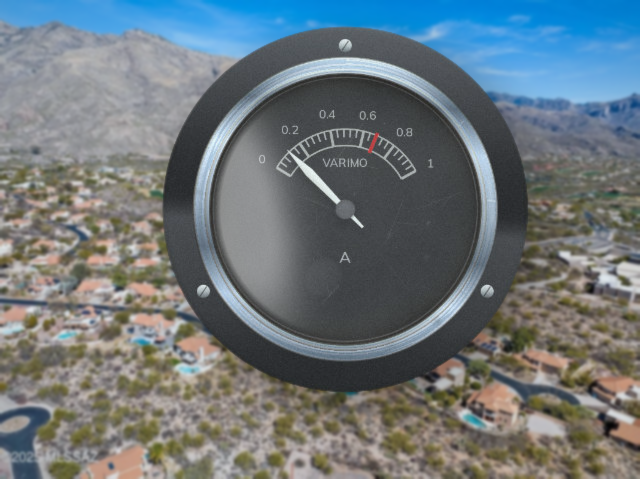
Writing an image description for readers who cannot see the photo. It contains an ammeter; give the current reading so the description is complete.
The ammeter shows 0.12 A
